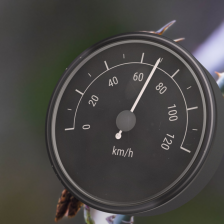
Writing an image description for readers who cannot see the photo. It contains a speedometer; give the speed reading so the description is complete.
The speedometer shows 70 km/h
